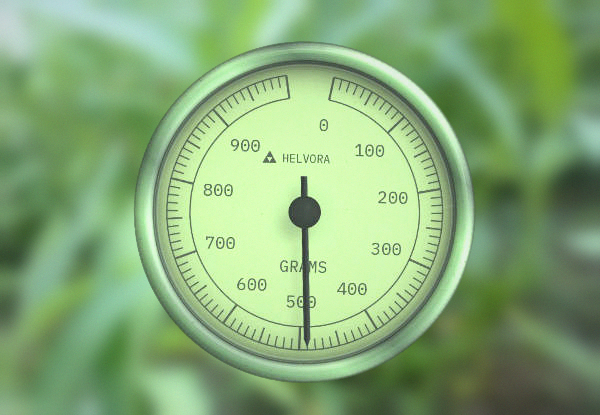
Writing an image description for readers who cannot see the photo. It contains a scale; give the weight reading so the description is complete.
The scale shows 490 g
